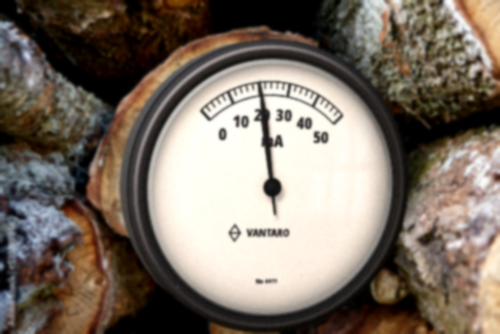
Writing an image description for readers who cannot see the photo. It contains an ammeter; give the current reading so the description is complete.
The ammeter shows 20 mA
